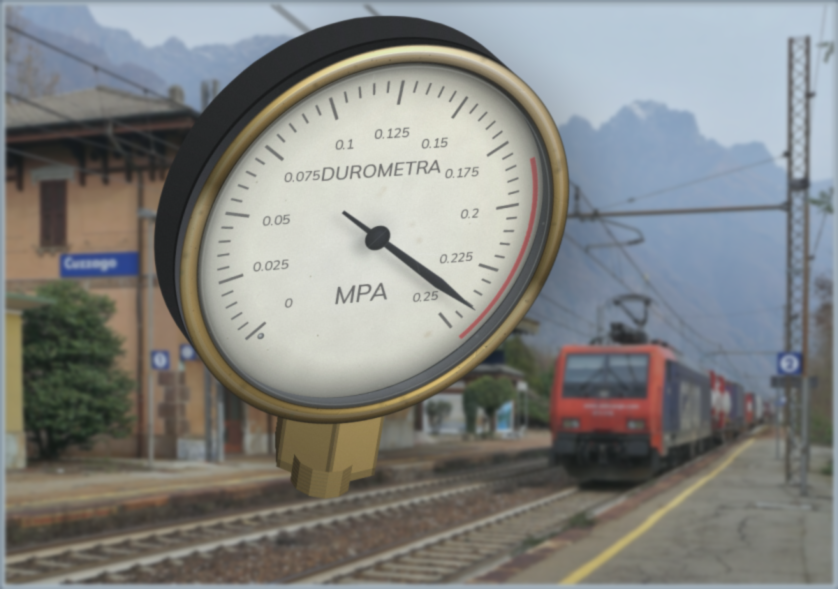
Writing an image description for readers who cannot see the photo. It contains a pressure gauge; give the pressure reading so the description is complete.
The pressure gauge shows 0.24 MPa
